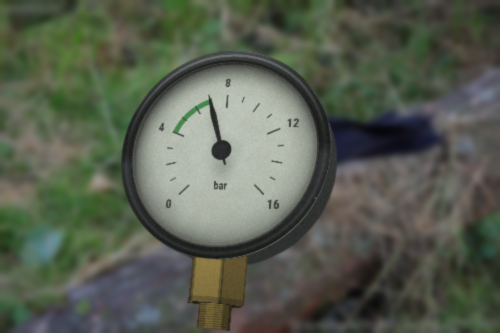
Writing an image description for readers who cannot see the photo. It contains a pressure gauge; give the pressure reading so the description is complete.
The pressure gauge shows 7 bar
